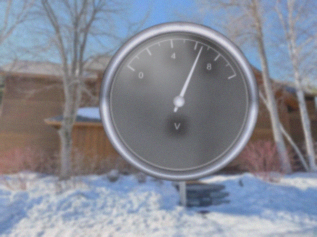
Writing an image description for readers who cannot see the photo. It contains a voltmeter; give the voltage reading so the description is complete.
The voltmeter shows 6.5 V
